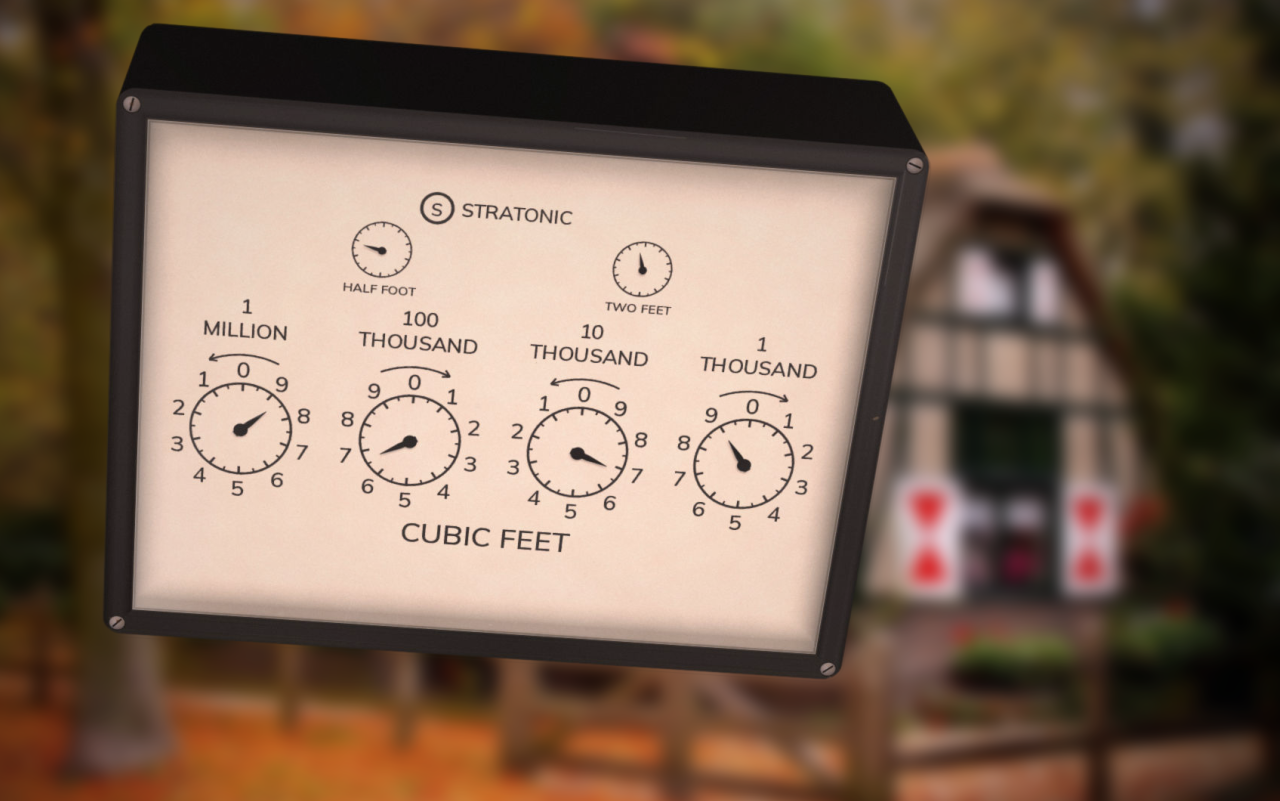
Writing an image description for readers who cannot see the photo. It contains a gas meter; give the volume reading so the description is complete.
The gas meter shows 866900 ft³
